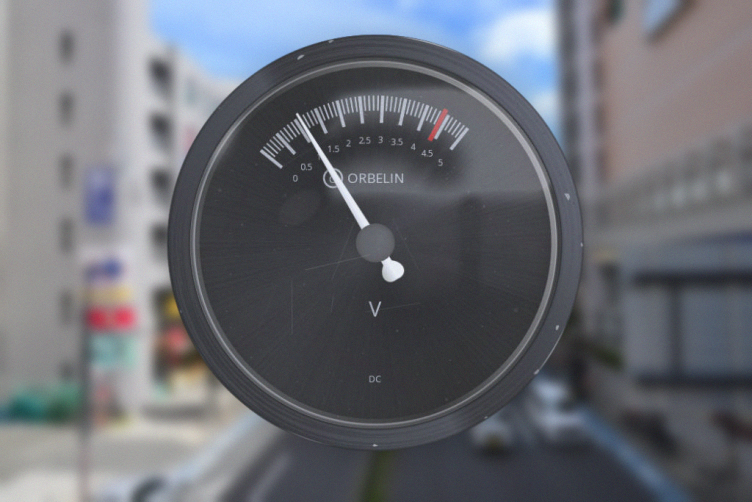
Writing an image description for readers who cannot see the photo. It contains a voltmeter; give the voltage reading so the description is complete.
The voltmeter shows 1.1 V
